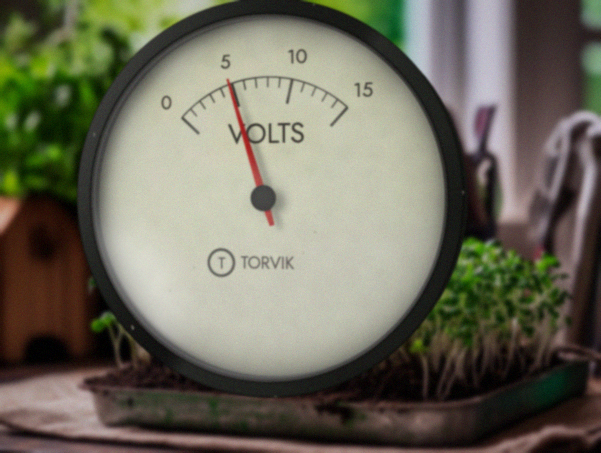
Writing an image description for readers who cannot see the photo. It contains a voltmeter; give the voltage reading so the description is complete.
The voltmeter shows 5 V
